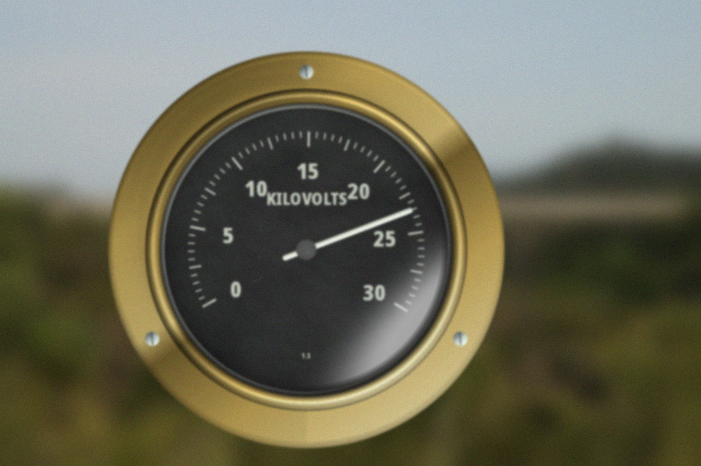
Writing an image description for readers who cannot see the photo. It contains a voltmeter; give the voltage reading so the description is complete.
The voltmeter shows 23.5 kV
